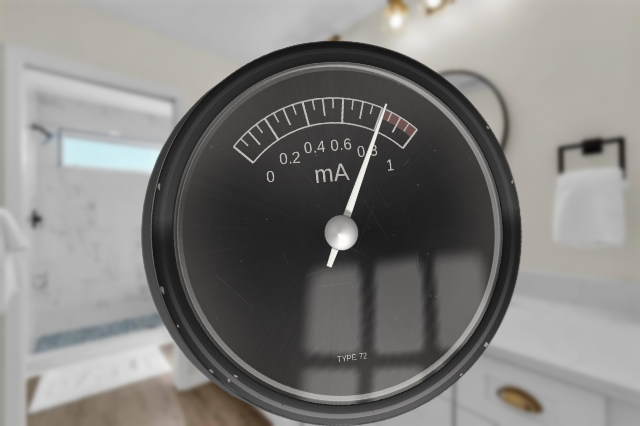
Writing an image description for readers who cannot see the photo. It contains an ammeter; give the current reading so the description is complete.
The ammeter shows 0.8 mA
